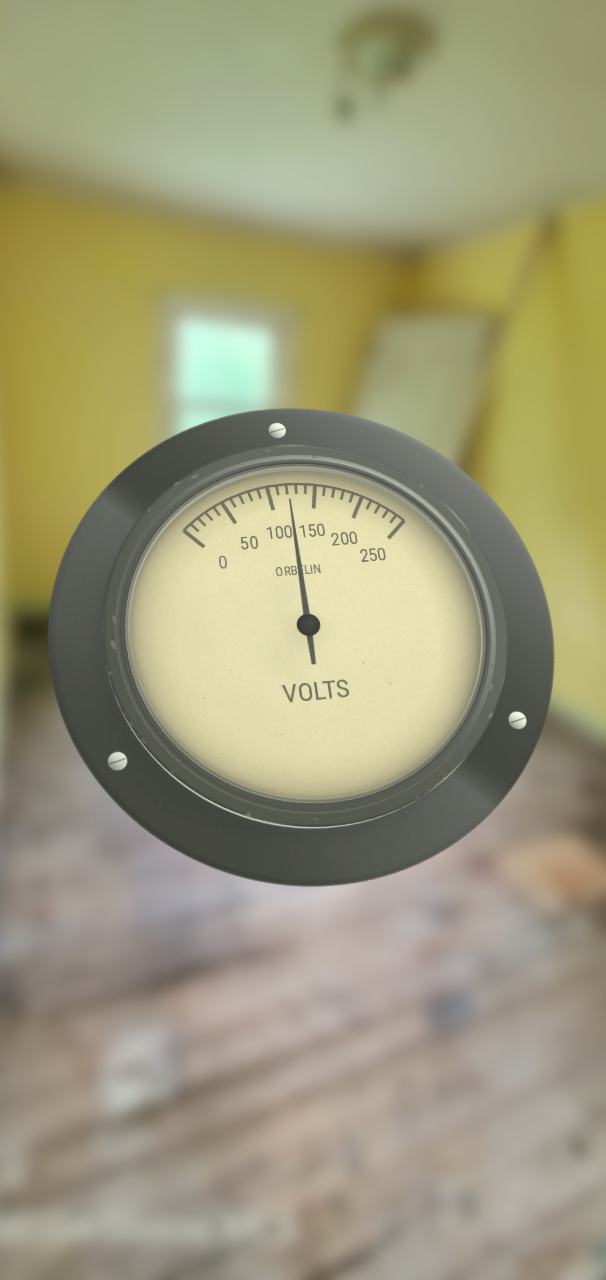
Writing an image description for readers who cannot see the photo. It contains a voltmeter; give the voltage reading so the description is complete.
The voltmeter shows 120 V
